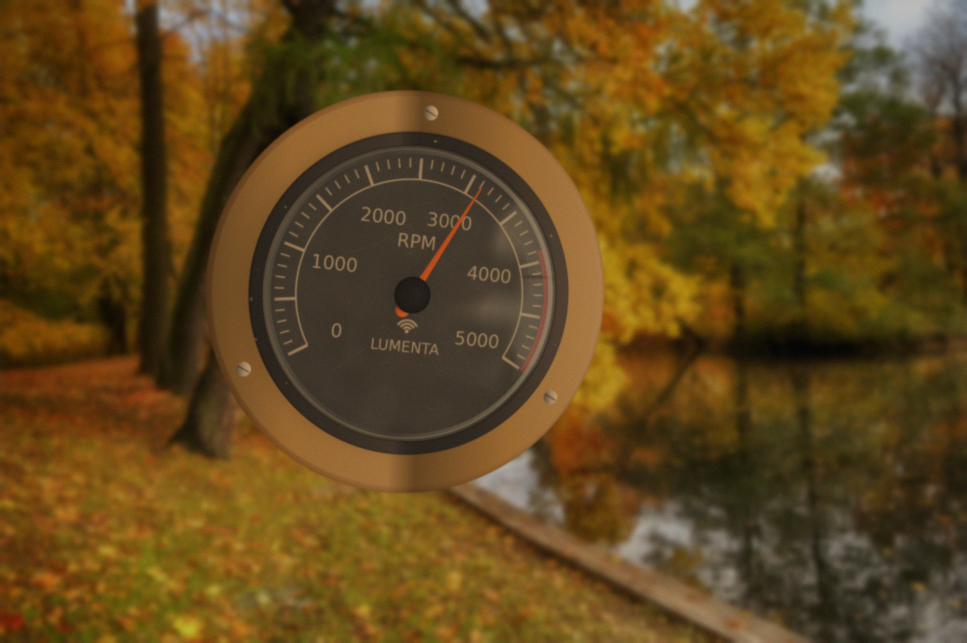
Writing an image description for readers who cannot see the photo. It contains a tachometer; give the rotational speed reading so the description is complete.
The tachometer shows 3100 rpm
